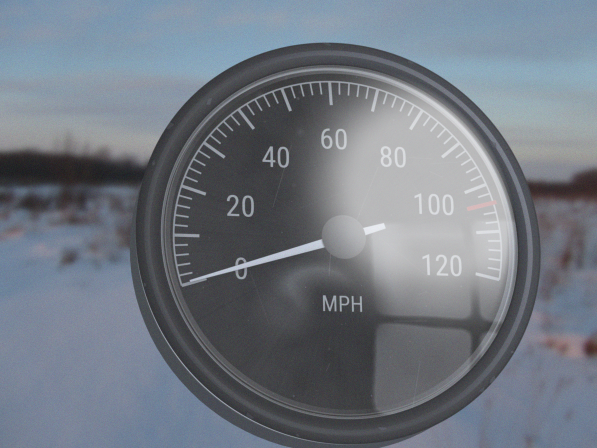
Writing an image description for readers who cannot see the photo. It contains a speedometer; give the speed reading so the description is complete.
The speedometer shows 0 mph
